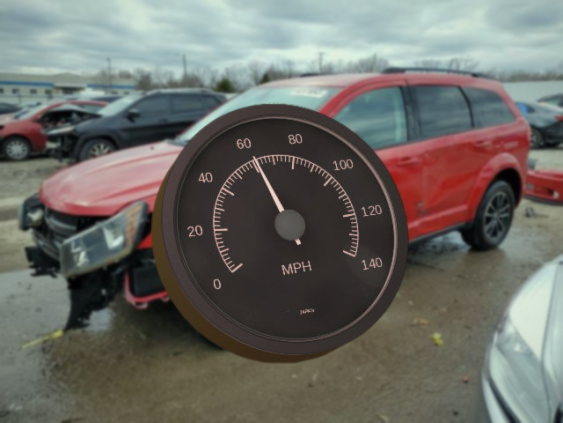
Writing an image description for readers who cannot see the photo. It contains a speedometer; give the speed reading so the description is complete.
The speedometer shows 60 mph
